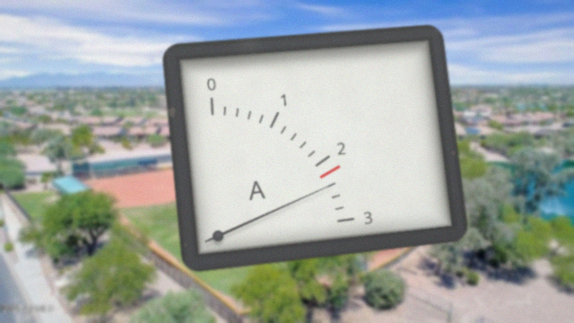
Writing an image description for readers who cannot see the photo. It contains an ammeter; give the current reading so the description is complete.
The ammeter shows 2.4 A
